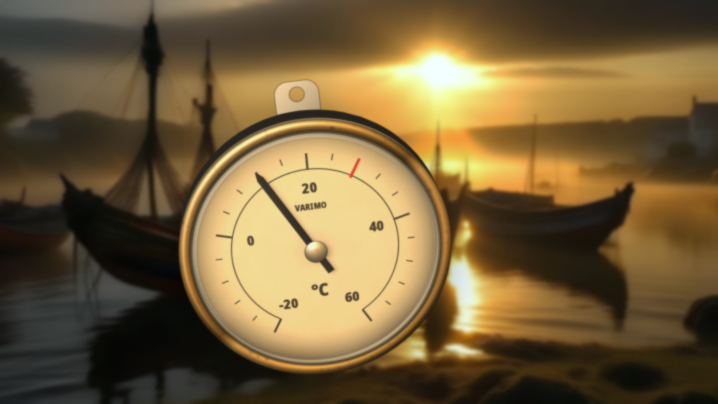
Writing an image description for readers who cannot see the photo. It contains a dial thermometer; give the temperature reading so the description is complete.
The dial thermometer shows 12 °C
